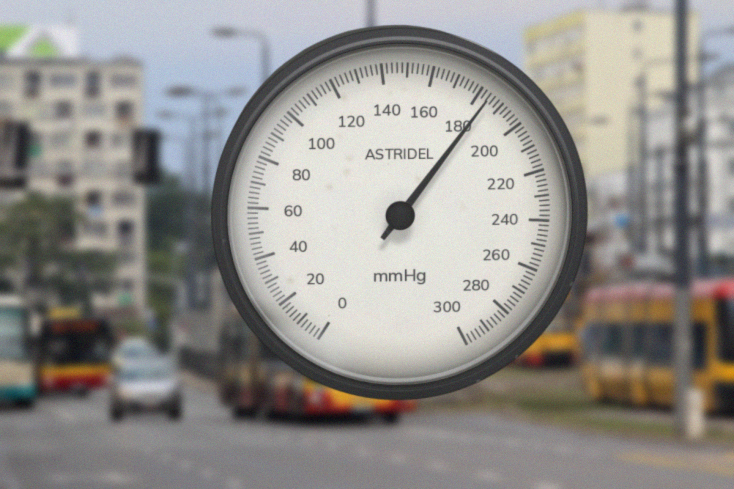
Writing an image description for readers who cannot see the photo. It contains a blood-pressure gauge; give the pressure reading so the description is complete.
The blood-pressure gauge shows 184 mmHg
